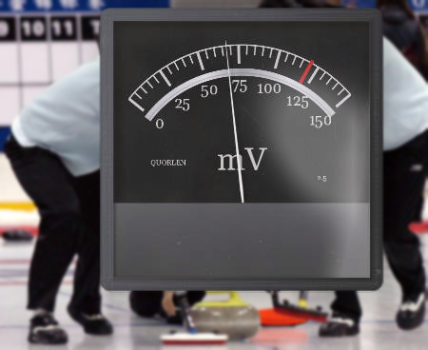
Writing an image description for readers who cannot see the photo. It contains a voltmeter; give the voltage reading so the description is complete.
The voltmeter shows 67.5 mV
